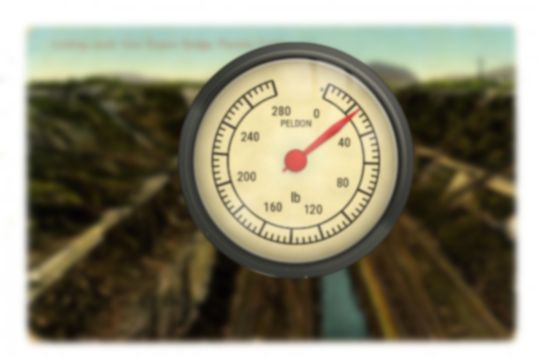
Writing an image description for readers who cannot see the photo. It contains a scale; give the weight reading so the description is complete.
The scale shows 24 lb
